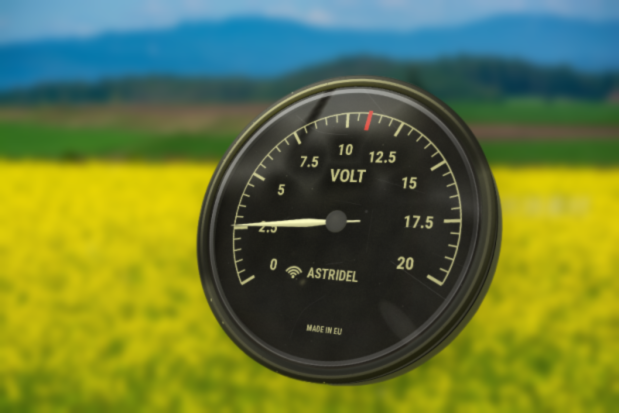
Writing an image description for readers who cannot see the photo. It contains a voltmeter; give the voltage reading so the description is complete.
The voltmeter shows 2.5 V
